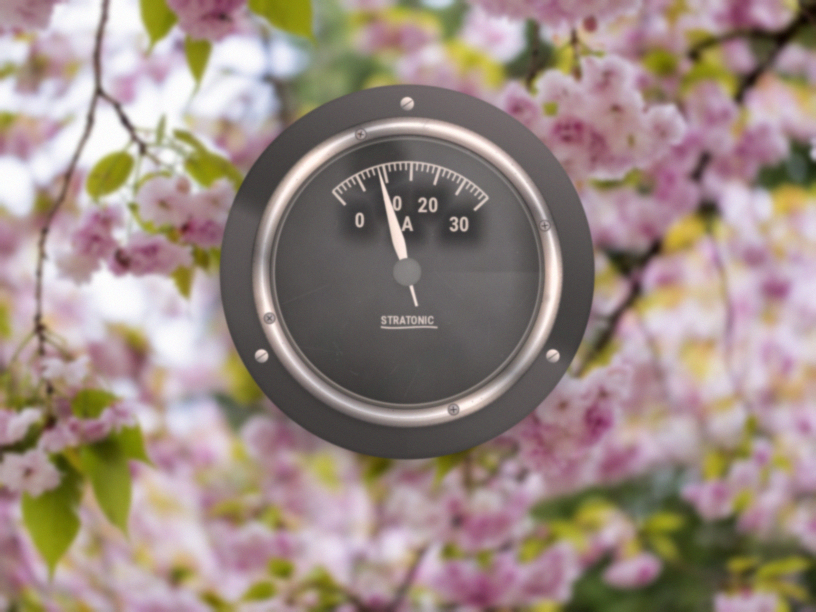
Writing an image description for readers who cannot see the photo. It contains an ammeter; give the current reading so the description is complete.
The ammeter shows 9 A
